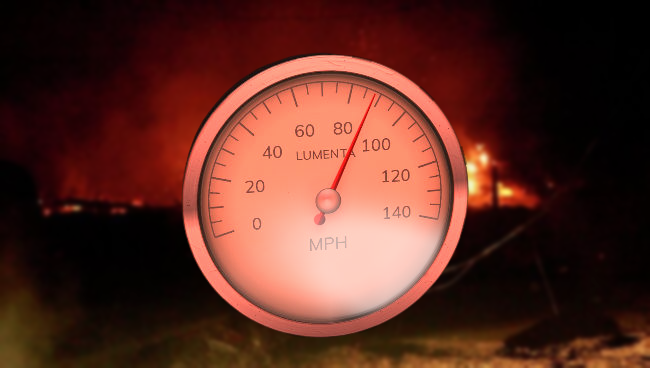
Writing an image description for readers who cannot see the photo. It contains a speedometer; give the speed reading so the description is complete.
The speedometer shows 87.5 mph
